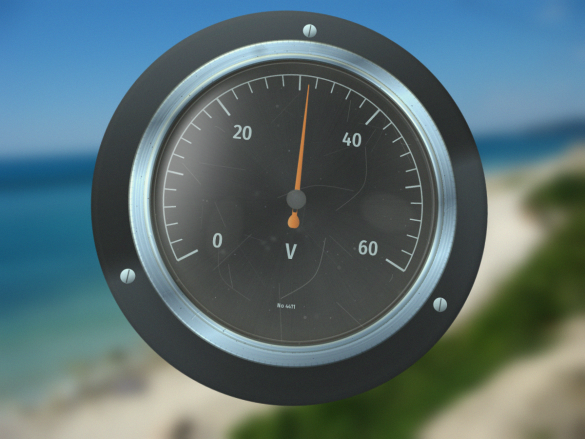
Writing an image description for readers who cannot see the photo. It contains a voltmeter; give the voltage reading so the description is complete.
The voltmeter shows 31 V
